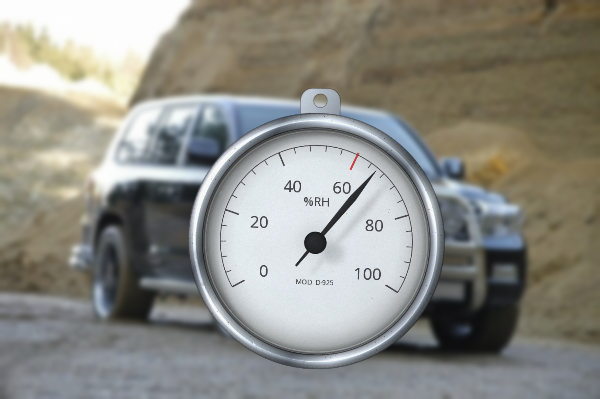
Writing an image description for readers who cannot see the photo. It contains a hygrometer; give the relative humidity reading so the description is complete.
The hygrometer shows 66 %
